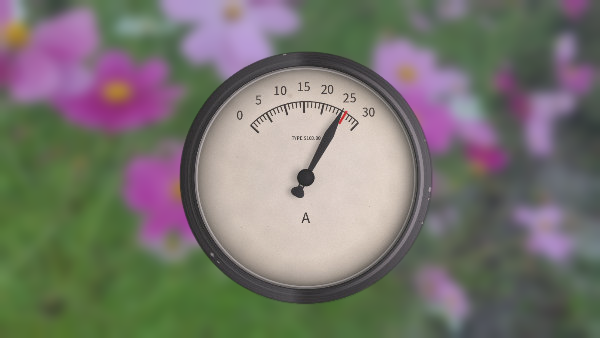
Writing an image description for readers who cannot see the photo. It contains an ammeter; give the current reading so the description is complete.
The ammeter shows 25 A
